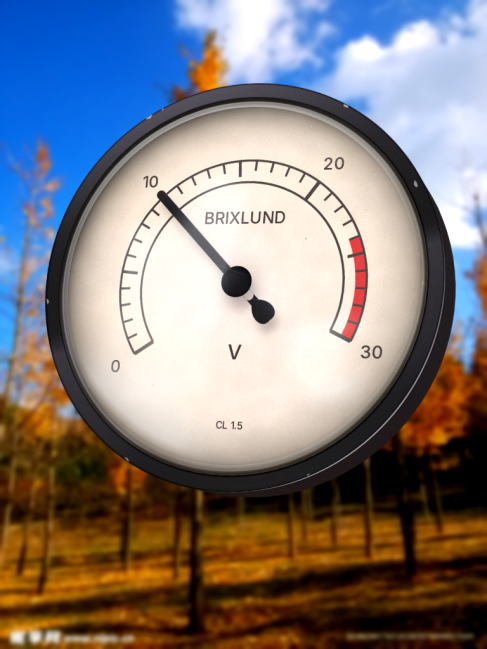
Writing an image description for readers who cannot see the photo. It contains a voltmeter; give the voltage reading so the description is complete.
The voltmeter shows 10 V
